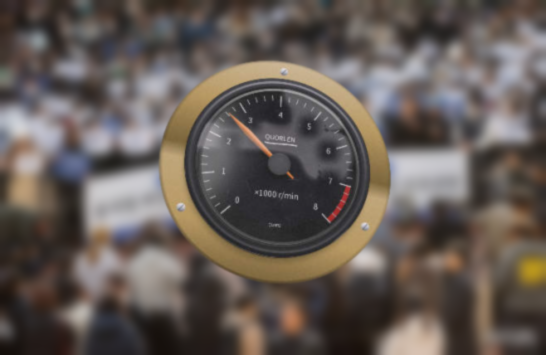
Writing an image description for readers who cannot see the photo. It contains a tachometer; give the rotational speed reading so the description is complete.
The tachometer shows 2600 rpm
